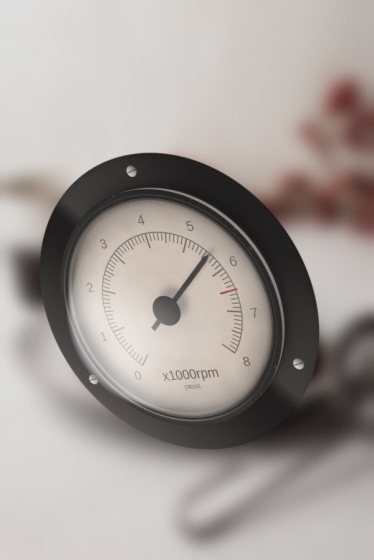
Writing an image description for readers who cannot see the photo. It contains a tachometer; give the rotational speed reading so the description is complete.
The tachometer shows 5600 rpm
